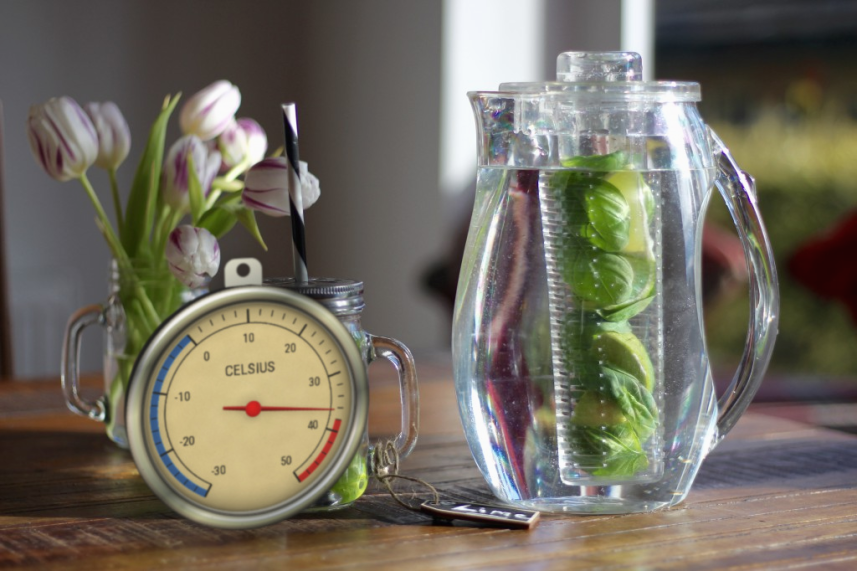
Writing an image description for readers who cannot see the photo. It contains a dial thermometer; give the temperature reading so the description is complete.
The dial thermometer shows 36 °C
